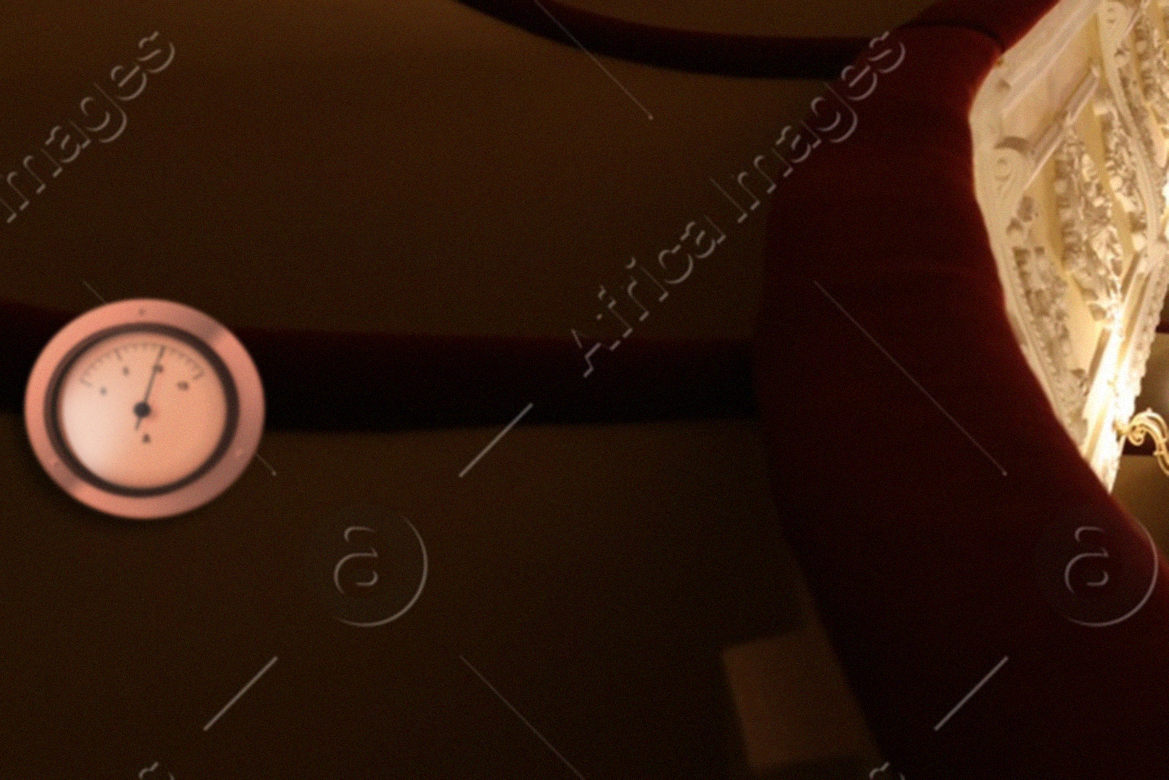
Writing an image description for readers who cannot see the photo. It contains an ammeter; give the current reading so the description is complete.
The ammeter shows 10 A
